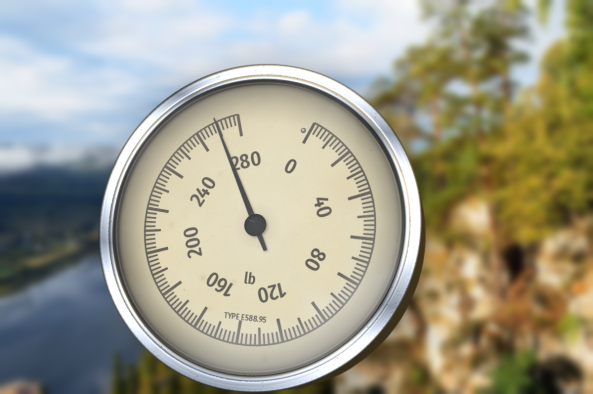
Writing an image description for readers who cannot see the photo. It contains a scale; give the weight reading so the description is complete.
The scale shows 270 lb
